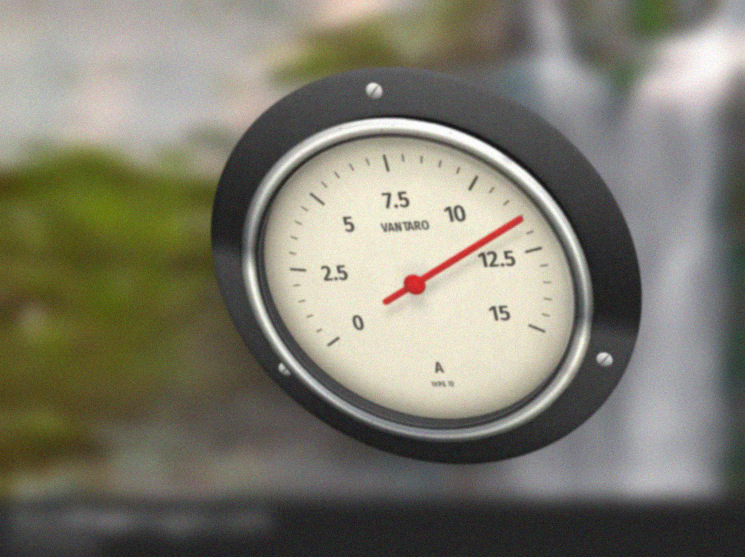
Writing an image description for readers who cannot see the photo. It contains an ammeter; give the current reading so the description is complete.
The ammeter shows 11.5 A
